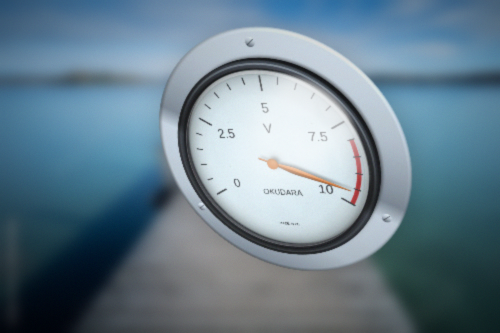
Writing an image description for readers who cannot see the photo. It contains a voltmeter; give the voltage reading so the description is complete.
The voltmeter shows 9.5 V
